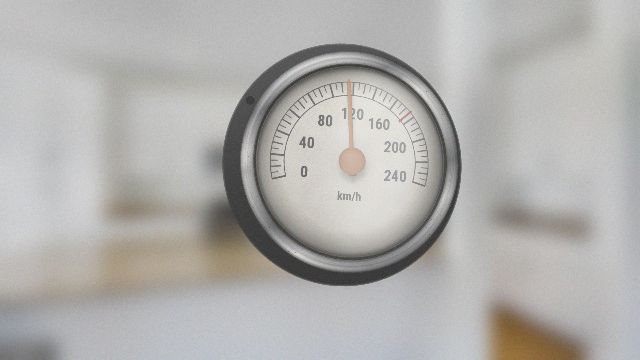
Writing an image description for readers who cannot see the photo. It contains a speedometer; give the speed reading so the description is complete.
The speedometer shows 115 km/h
